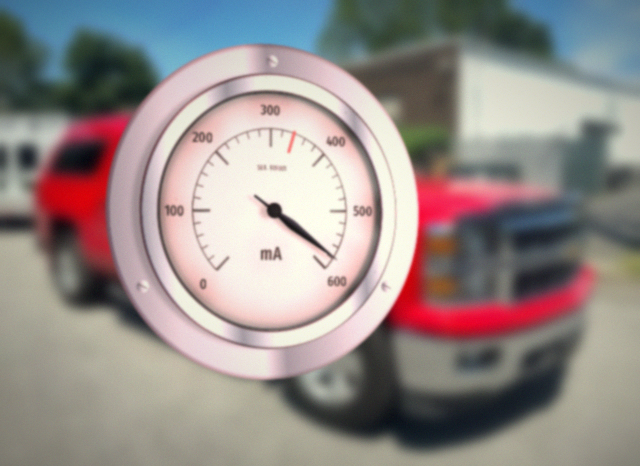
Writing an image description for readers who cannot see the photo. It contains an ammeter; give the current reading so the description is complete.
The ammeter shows 580 mA
